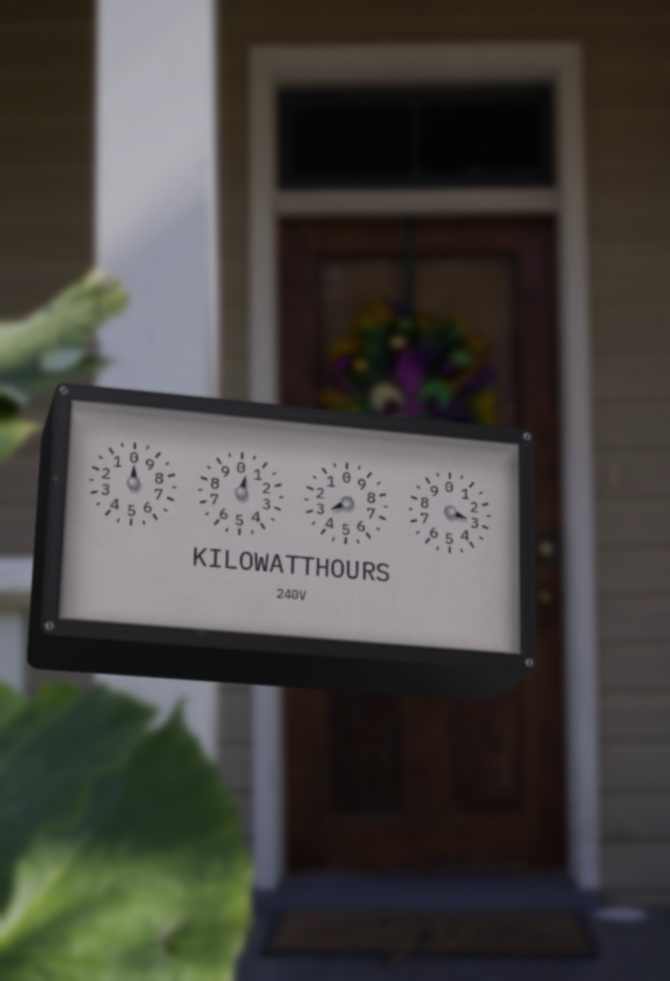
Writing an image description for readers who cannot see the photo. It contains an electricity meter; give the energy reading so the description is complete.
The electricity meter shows 33 kWh
